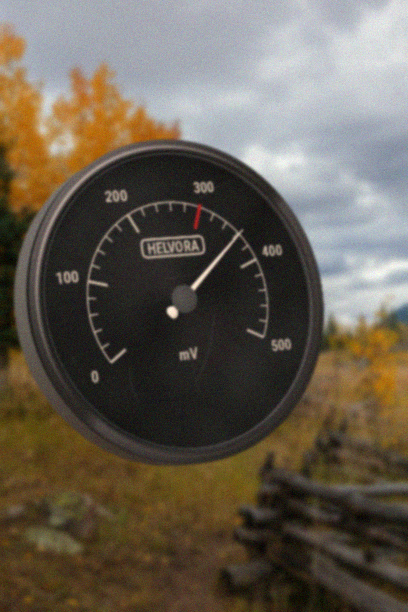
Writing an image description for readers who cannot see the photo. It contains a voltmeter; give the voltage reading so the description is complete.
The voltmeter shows 360 mV
